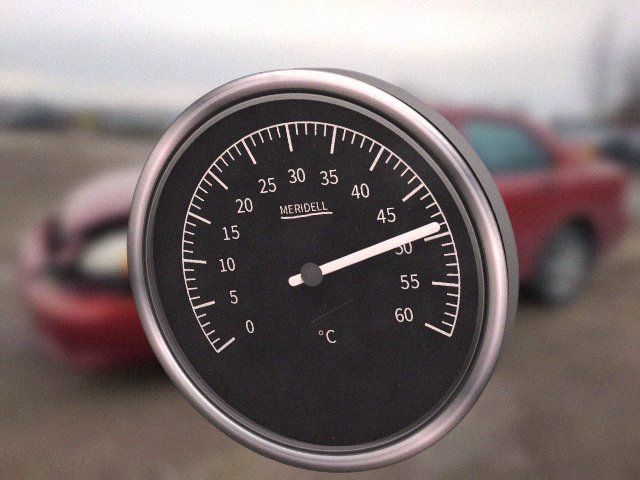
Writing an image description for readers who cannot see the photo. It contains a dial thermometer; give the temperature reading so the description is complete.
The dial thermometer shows 49 °C
